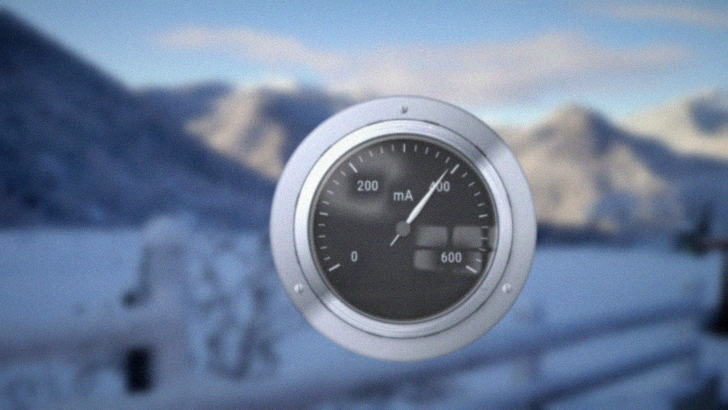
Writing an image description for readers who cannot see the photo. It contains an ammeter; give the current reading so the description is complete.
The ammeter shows 390 mA
